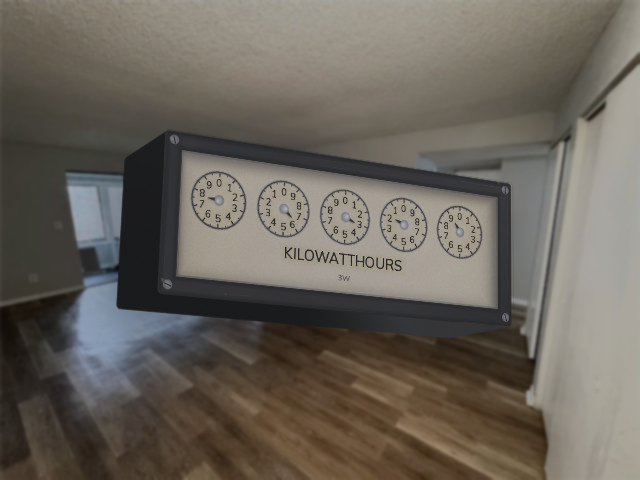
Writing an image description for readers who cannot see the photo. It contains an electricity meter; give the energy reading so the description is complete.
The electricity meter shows 76319 kWh
